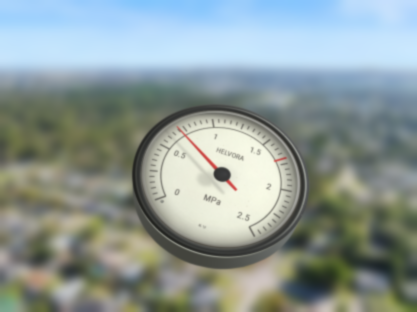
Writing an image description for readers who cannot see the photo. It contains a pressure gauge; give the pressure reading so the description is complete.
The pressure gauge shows 0.7 MPa
